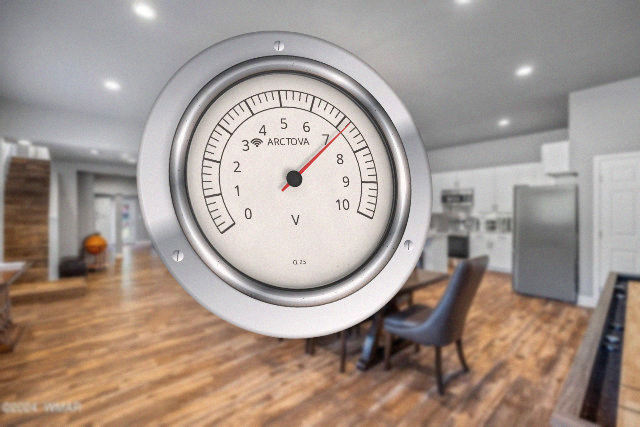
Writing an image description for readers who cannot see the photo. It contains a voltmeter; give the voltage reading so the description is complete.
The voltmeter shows 7.2 V
